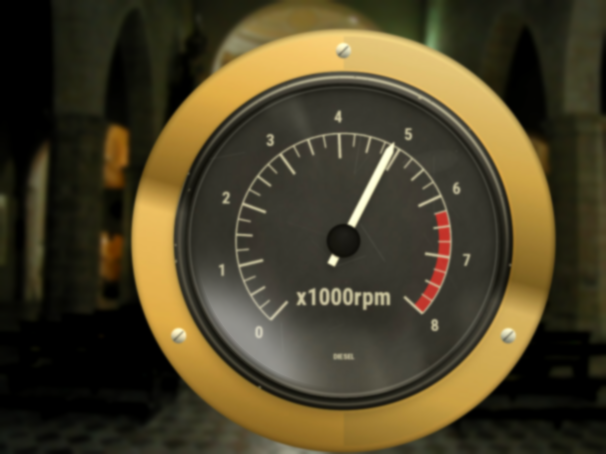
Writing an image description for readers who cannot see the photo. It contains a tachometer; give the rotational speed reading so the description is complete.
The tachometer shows 4875 rpm
